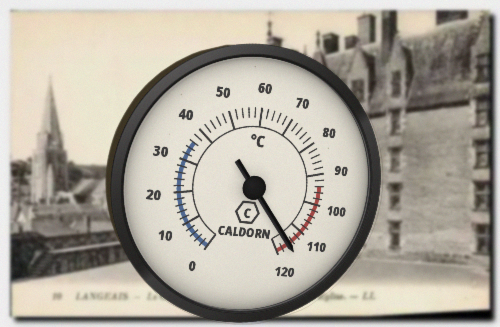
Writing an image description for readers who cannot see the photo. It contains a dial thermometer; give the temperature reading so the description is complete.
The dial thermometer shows 116 °C
